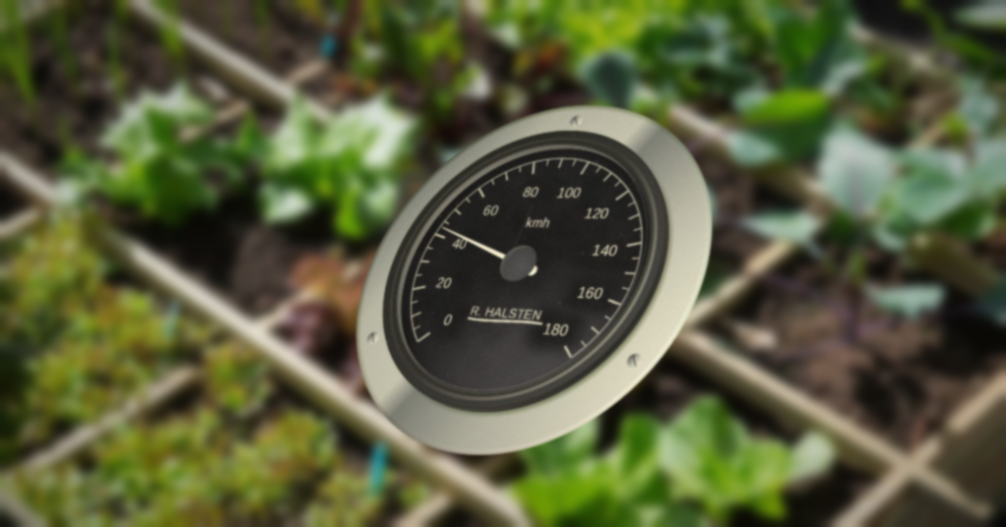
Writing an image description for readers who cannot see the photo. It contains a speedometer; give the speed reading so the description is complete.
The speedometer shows 42.5 km/h
